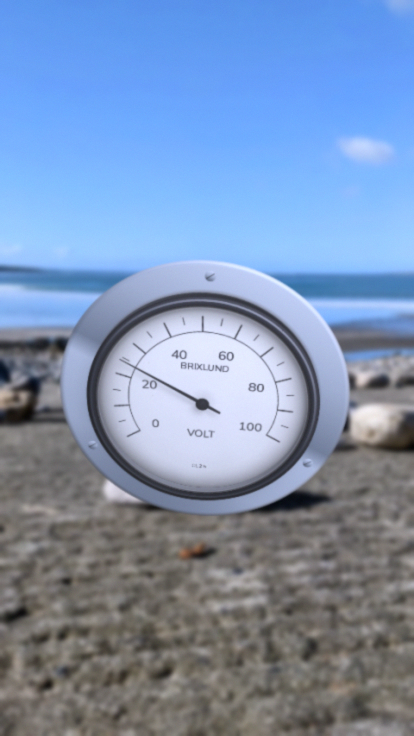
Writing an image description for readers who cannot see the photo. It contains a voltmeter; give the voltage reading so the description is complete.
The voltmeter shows 25 V
